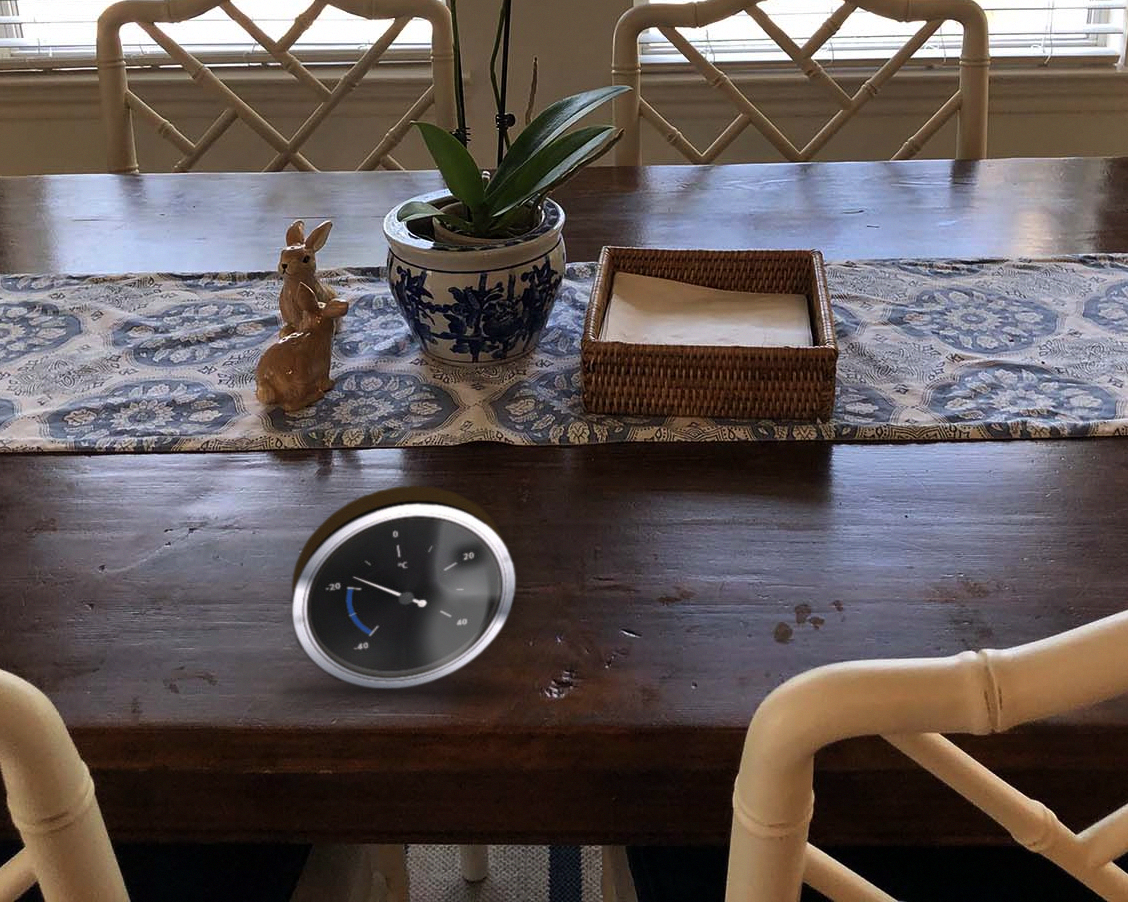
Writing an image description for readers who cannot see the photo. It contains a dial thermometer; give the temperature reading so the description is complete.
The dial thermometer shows -15 °C
